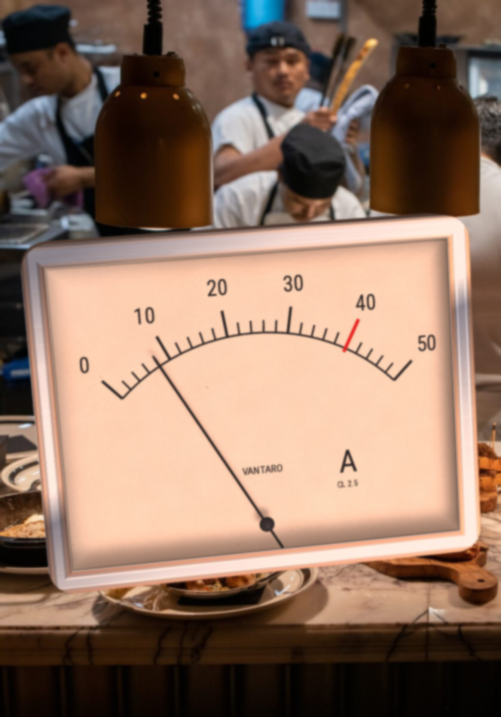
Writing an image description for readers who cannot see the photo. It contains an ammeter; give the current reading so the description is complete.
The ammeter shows 8 A
